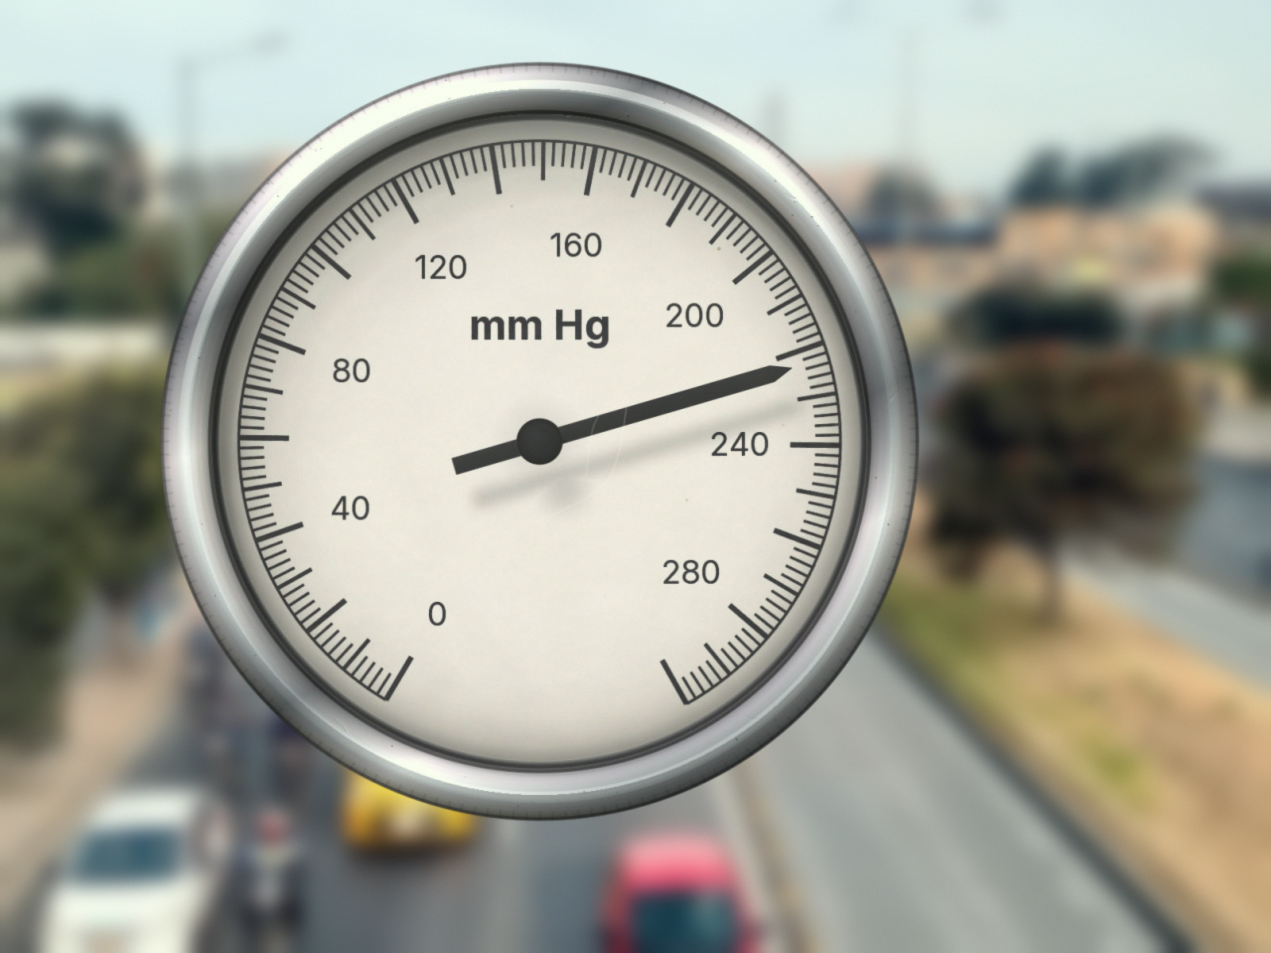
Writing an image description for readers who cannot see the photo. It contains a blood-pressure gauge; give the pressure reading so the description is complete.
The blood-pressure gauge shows 223 mmHg
